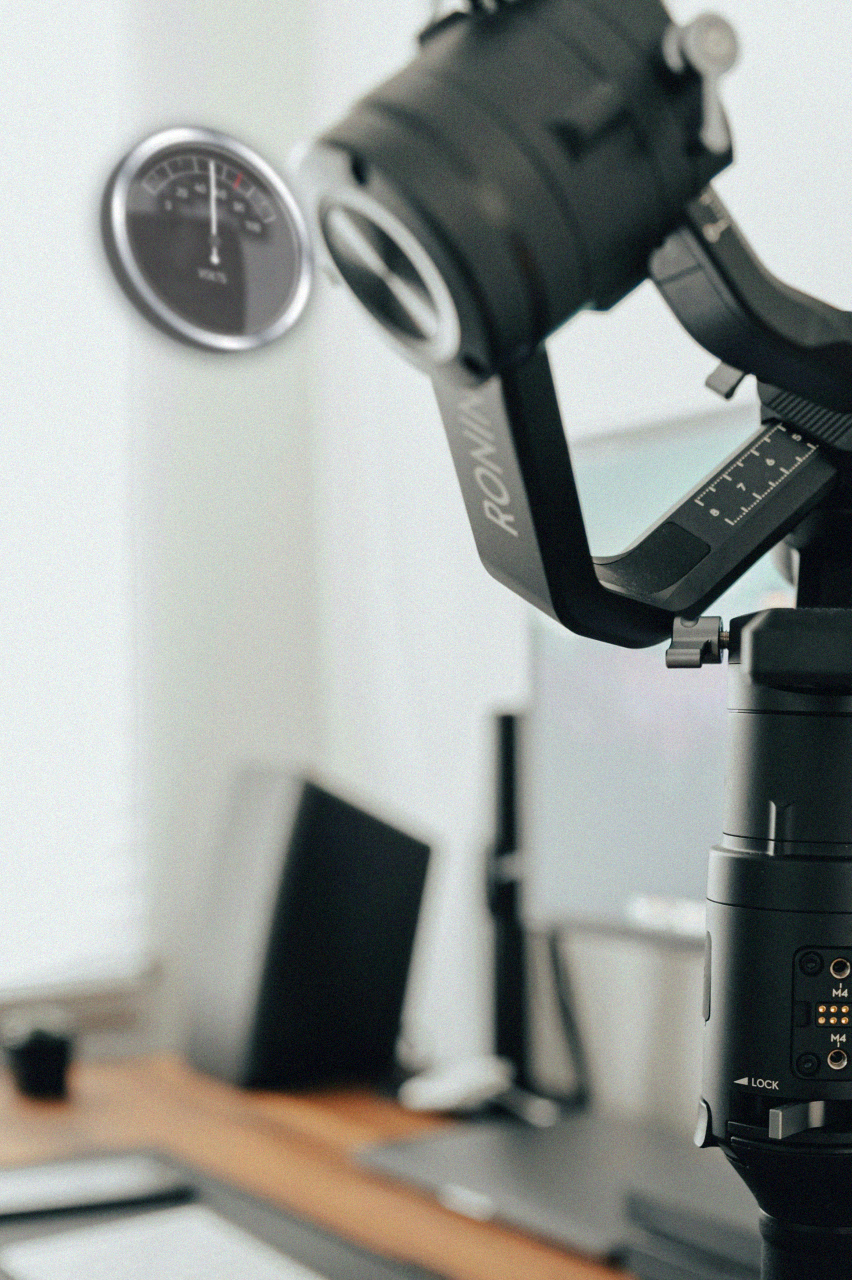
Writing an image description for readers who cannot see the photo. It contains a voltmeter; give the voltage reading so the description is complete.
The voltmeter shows 50 V
